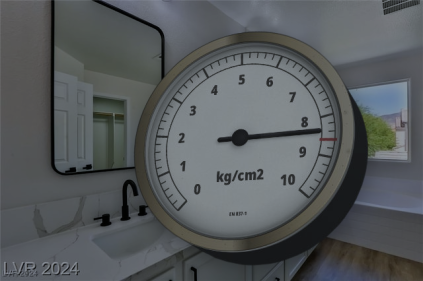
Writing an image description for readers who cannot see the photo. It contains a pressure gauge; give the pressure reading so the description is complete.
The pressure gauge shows 8.4 kg/cm²
